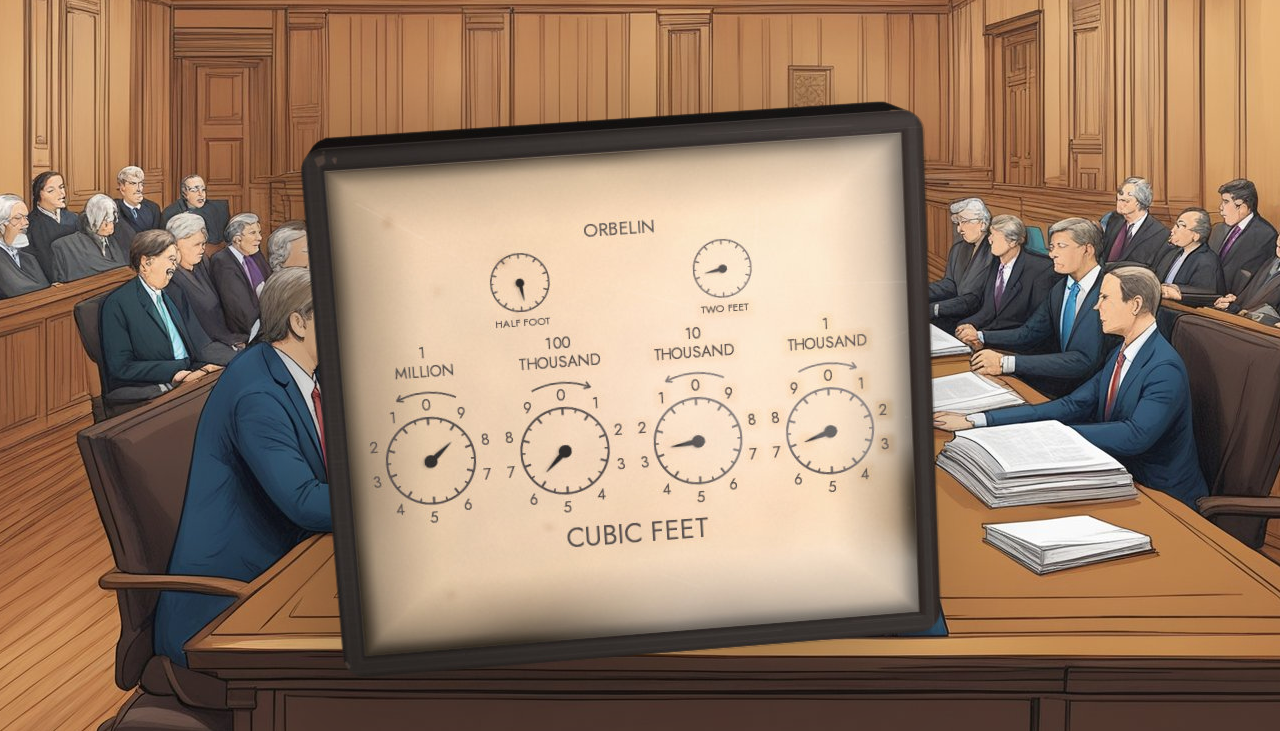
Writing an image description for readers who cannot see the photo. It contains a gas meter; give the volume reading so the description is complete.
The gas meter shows 862700 ft³
